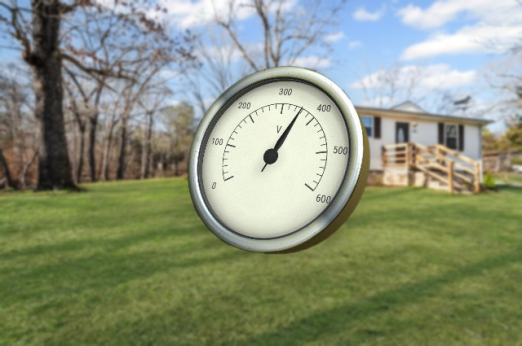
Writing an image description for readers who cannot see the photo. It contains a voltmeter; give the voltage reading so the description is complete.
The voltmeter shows 360 V
